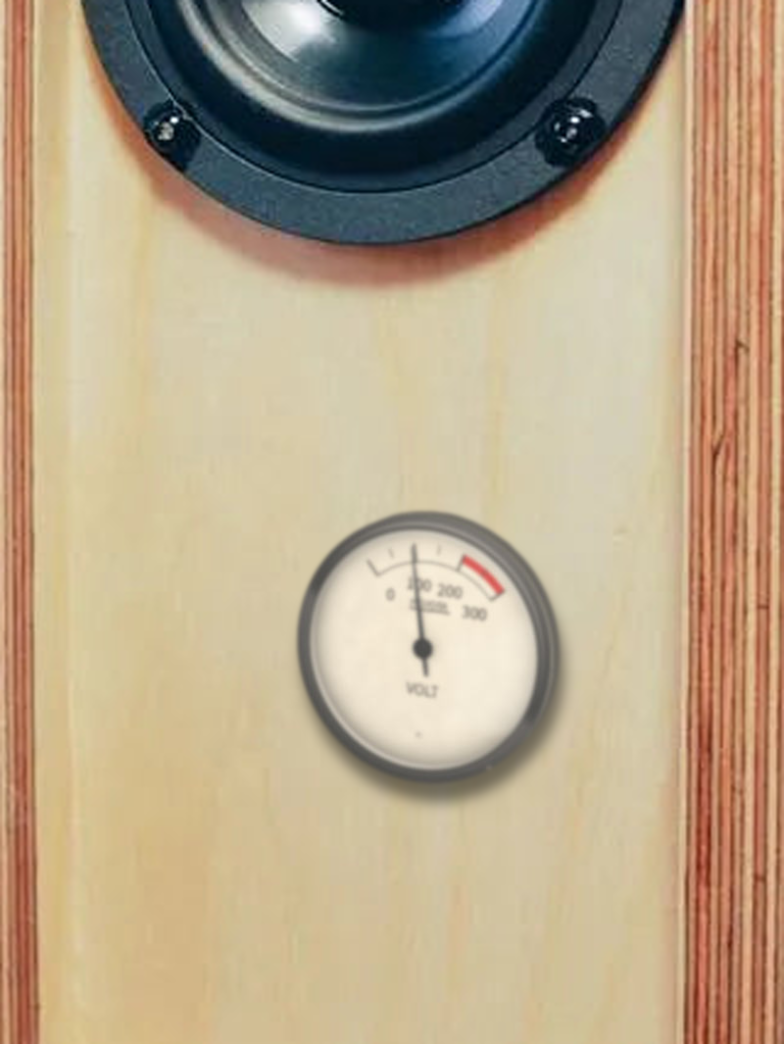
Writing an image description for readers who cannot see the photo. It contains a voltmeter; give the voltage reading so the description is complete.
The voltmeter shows 100 V
